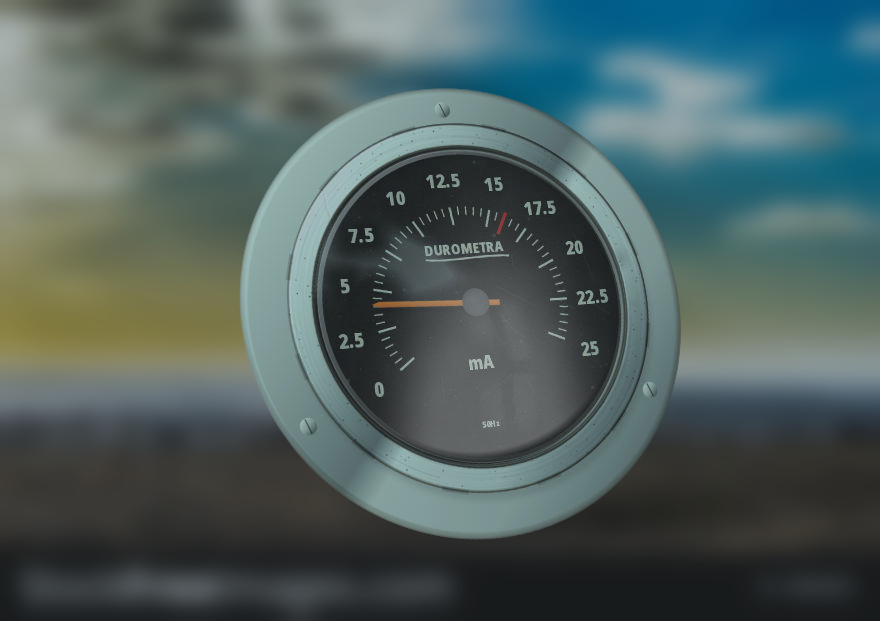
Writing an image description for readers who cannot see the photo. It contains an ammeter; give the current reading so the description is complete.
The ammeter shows 4 mA
